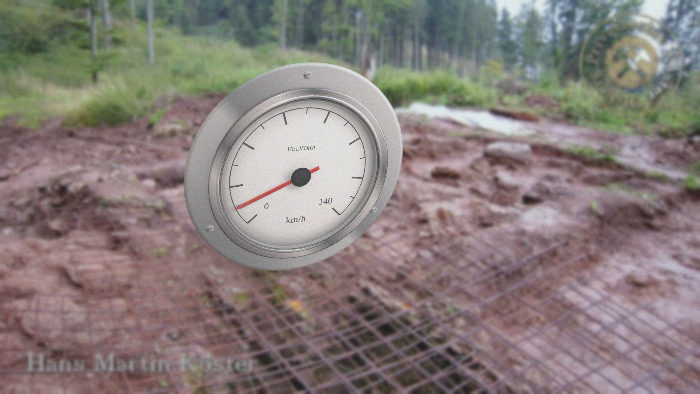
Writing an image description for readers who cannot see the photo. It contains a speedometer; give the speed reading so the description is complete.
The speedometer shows 10 km/h
